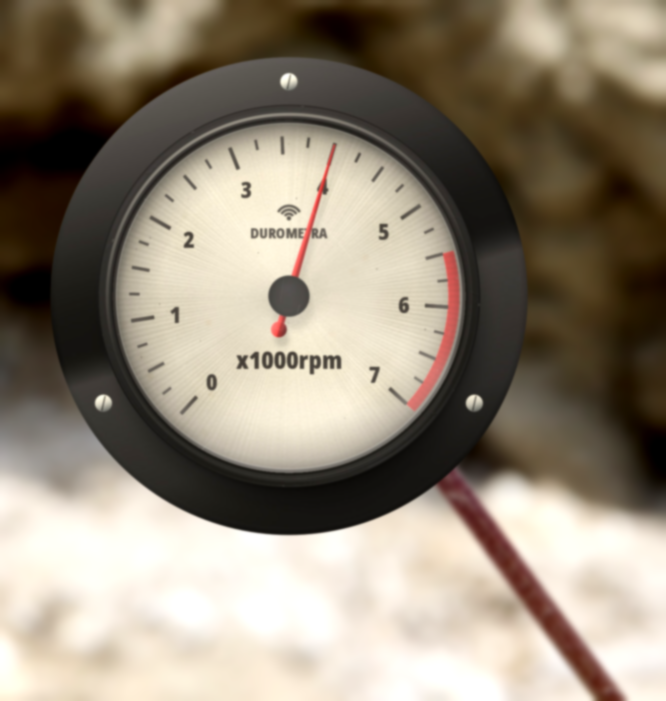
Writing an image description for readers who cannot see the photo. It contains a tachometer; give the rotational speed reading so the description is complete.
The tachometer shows 4000 rpm
